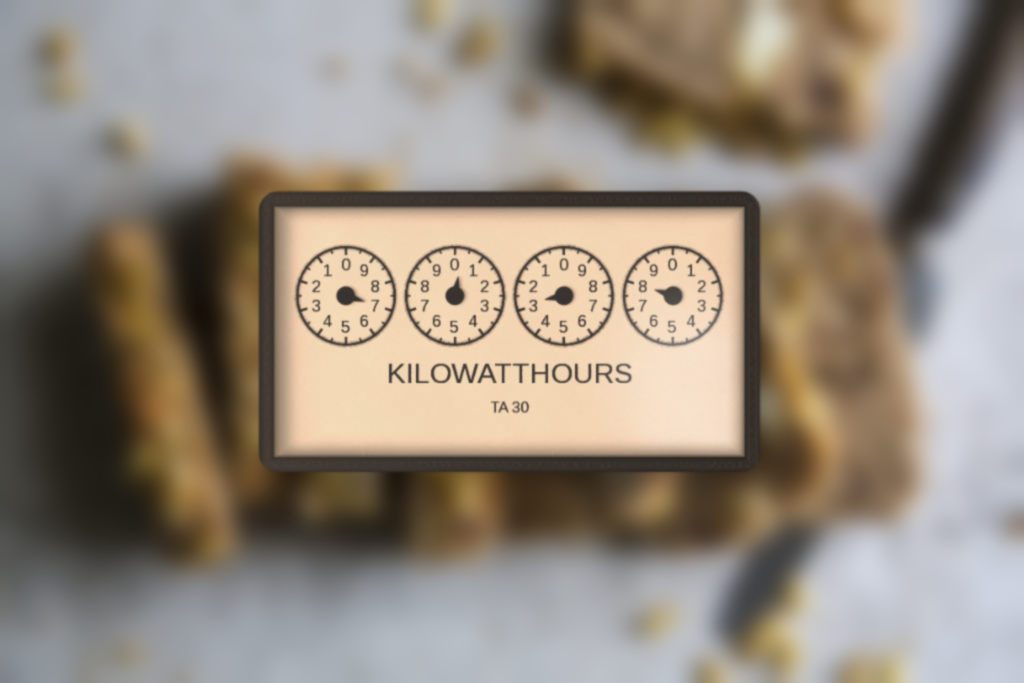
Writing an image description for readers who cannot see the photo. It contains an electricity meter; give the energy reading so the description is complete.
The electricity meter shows 7028 kWh
